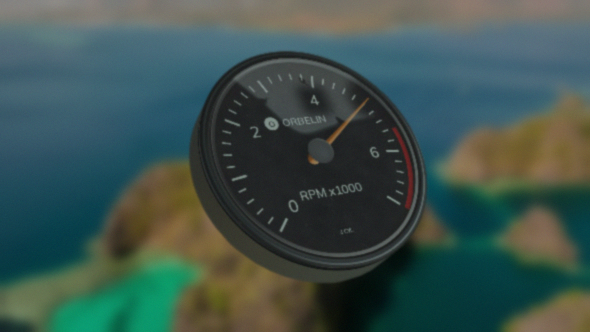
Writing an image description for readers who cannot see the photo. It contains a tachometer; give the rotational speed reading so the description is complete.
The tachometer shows 5000 rpm
